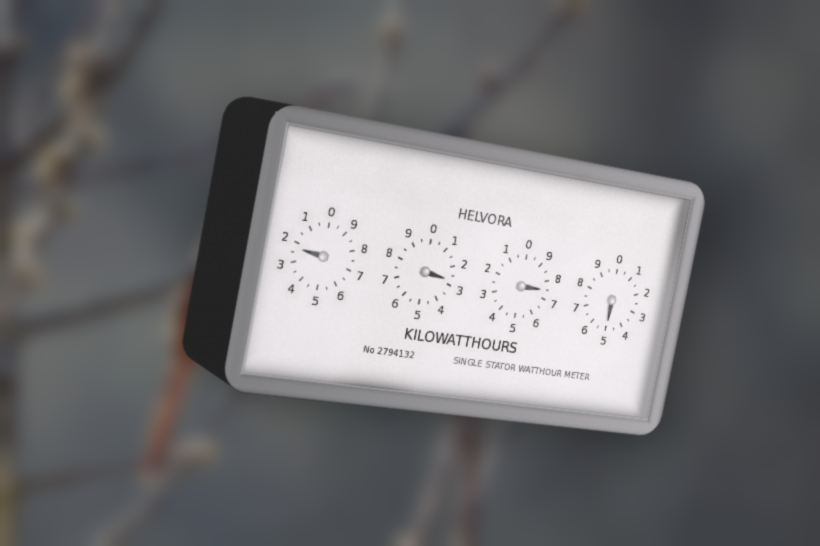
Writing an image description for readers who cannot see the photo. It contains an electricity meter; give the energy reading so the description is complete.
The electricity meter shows 2275 kWh
